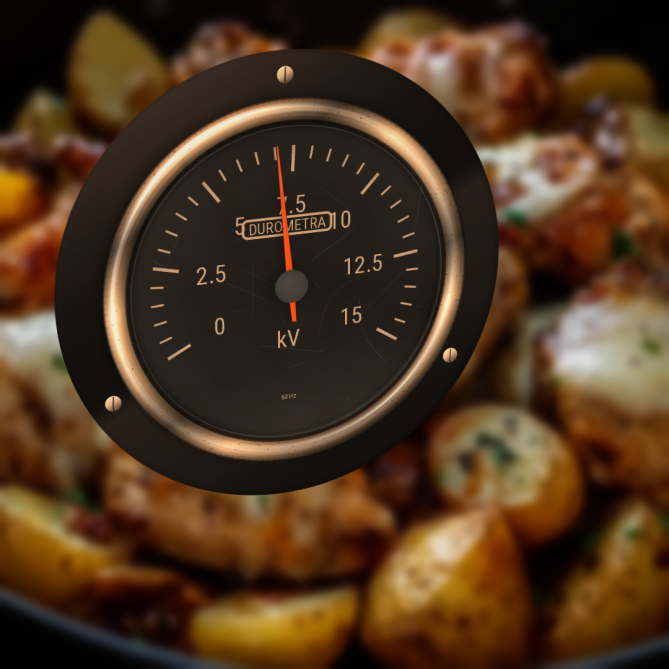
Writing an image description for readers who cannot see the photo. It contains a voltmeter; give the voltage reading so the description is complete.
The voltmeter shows 7 kV
